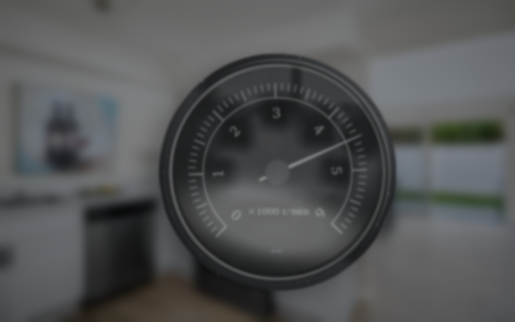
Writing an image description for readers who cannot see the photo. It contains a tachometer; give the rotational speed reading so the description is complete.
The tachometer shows 4500 rpm
